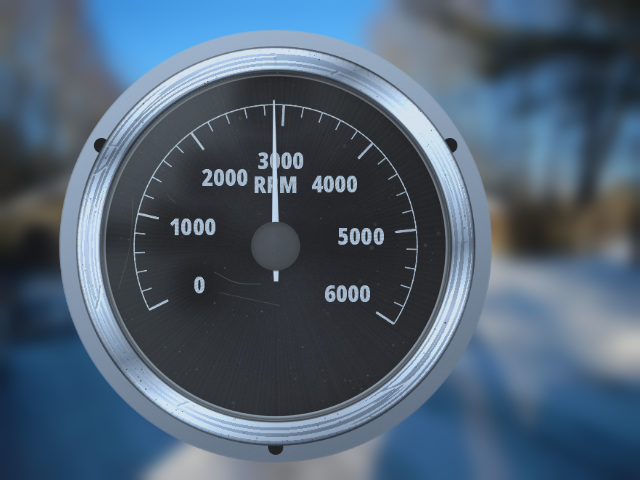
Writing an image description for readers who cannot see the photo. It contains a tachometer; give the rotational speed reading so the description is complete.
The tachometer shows 2900 rpm
